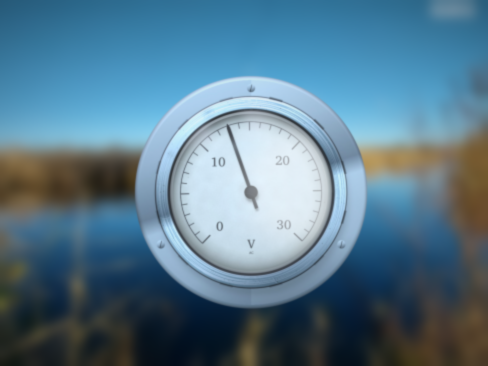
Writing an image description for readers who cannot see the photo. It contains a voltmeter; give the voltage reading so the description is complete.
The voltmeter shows 13 V
